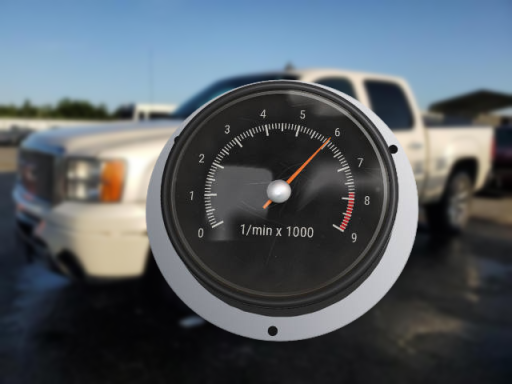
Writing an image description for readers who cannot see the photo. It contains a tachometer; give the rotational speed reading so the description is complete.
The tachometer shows 6000 rpm
